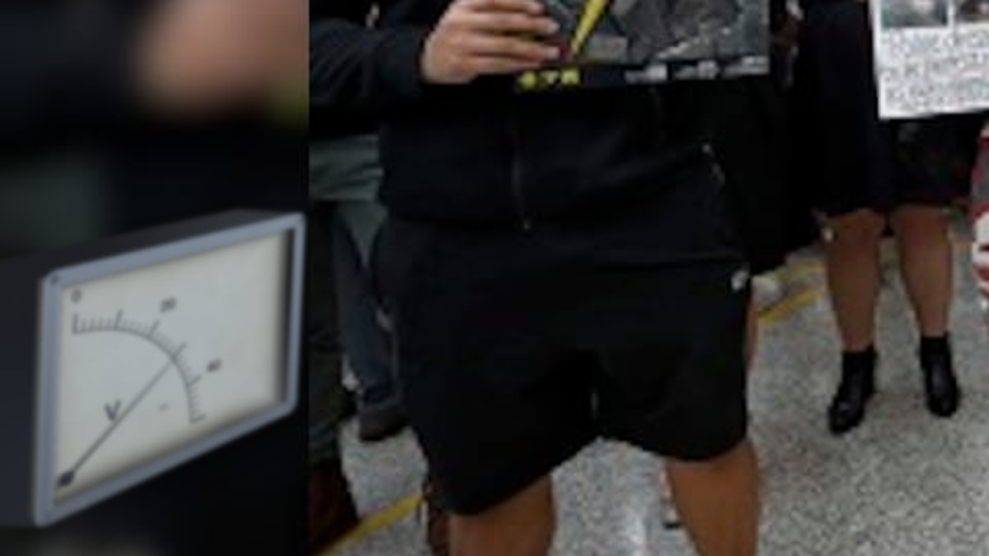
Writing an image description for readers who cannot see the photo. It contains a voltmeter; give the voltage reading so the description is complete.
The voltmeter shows 30 V
